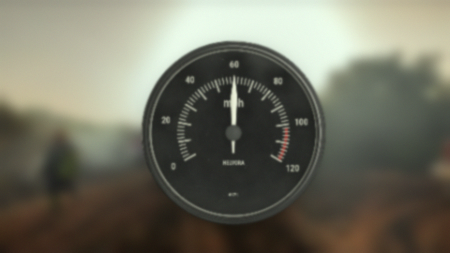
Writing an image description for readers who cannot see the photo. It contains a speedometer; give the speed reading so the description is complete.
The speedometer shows 60 mph
